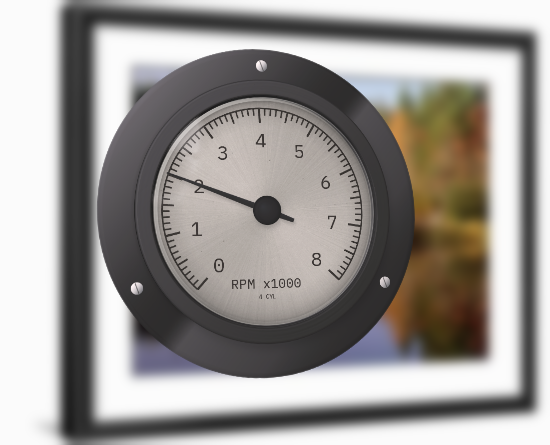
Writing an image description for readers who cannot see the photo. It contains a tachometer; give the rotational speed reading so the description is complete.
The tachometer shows 2000 rpm
